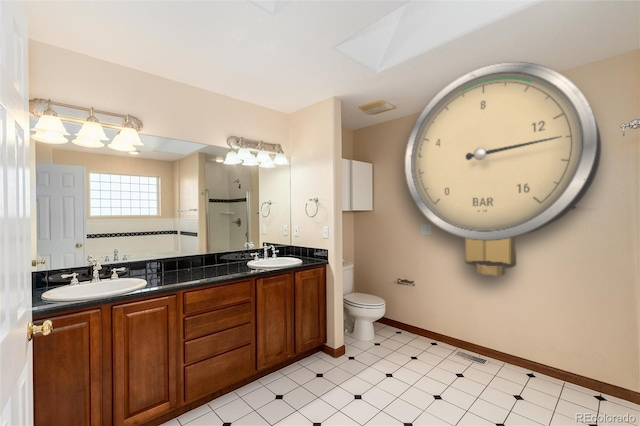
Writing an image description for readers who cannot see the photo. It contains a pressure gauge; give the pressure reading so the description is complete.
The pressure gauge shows 13 bar
